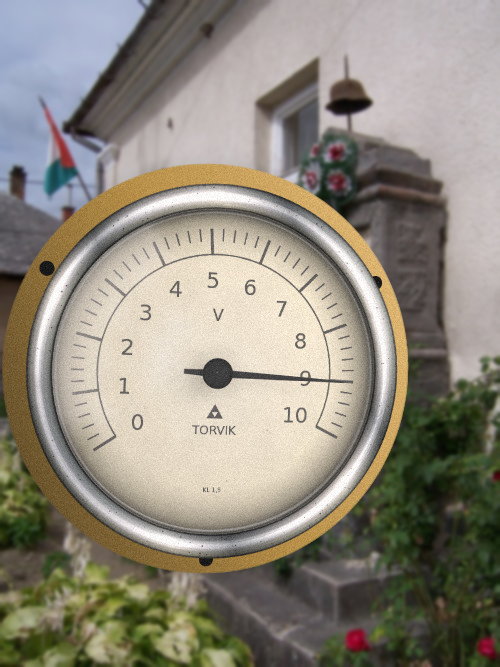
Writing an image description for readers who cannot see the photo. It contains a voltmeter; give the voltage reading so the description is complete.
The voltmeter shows 9 V
